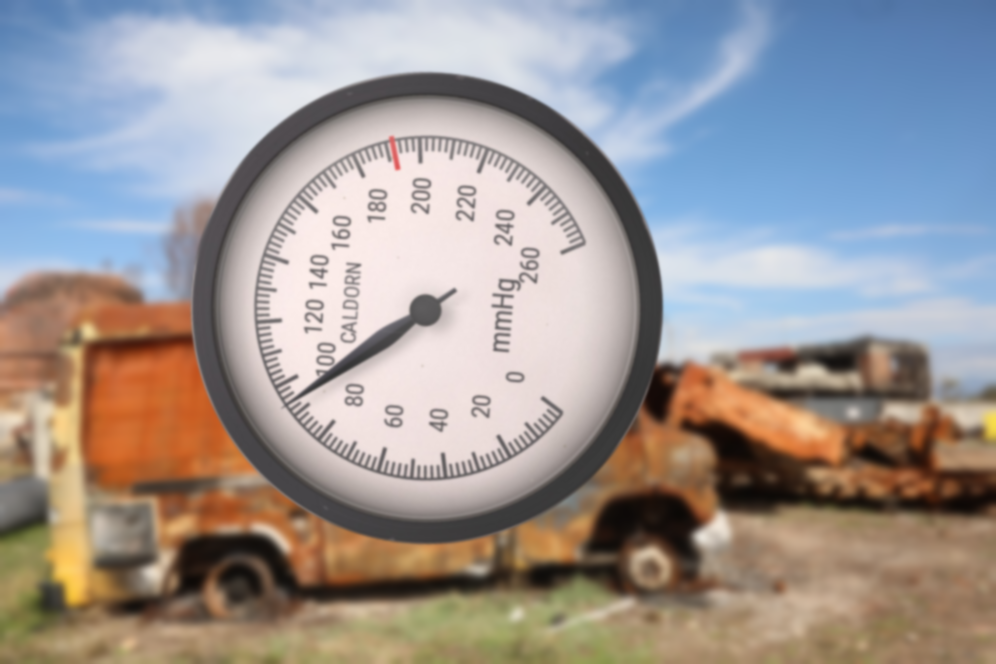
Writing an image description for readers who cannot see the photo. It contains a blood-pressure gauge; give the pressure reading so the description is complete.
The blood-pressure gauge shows 94 mmHg
